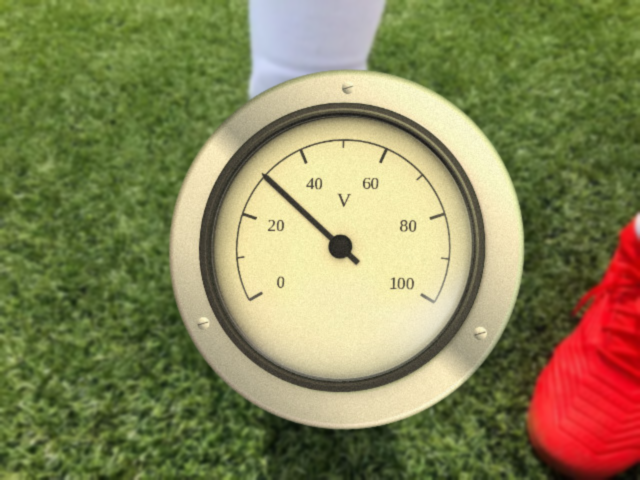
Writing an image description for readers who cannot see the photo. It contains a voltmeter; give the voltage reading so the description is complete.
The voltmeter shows 30 V
